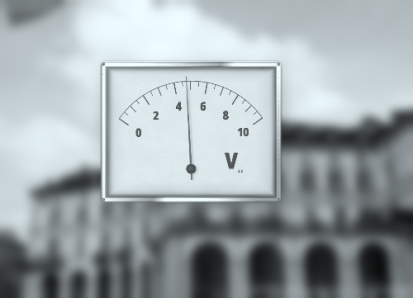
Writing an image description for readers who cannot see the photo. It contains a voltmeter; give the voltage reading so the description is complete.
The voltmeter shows 4.75 V
